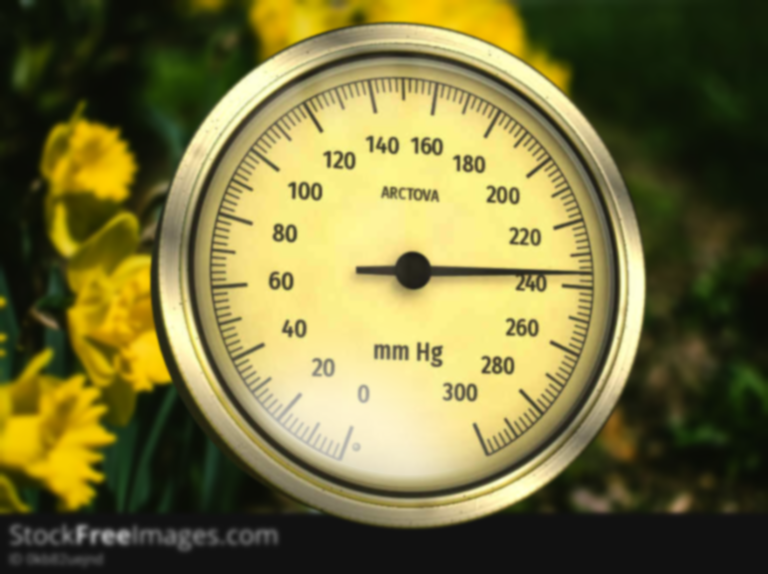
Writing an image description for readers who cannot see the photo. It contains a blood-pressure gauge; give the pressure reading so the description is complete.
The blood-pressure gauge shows 236 mmHg
